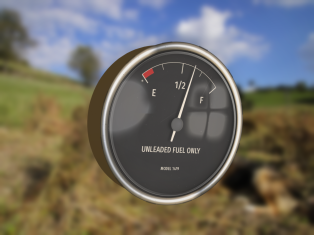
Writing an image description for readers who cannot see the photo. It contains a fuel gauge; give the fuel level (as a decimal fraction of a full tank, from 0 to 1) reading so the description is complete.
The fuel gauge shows 0.625
